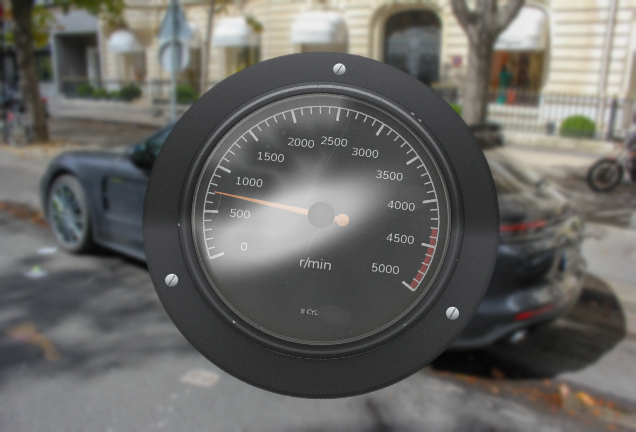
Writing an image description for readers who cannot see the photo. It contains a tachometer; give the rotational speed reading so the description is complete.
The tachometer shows 700 rpm
